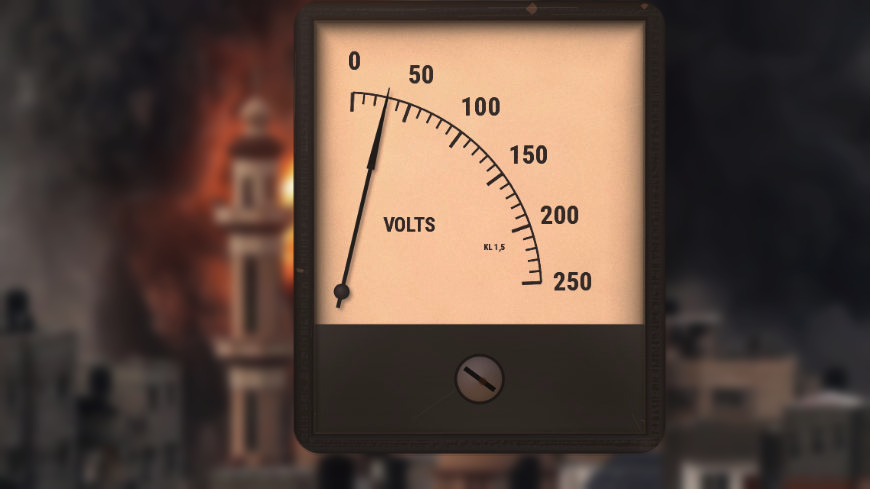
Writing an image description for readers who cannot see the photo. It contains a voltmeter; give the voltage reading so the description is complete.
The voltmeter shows 30 V
